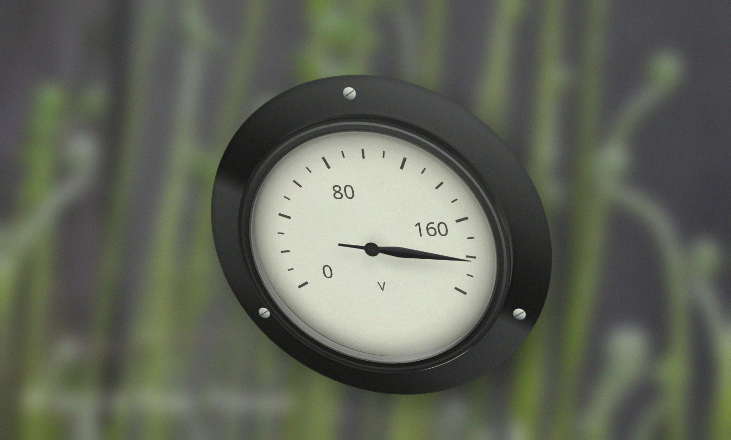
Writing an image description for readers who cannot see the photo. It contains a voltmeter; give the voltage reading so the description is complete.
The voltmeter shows 180 V
